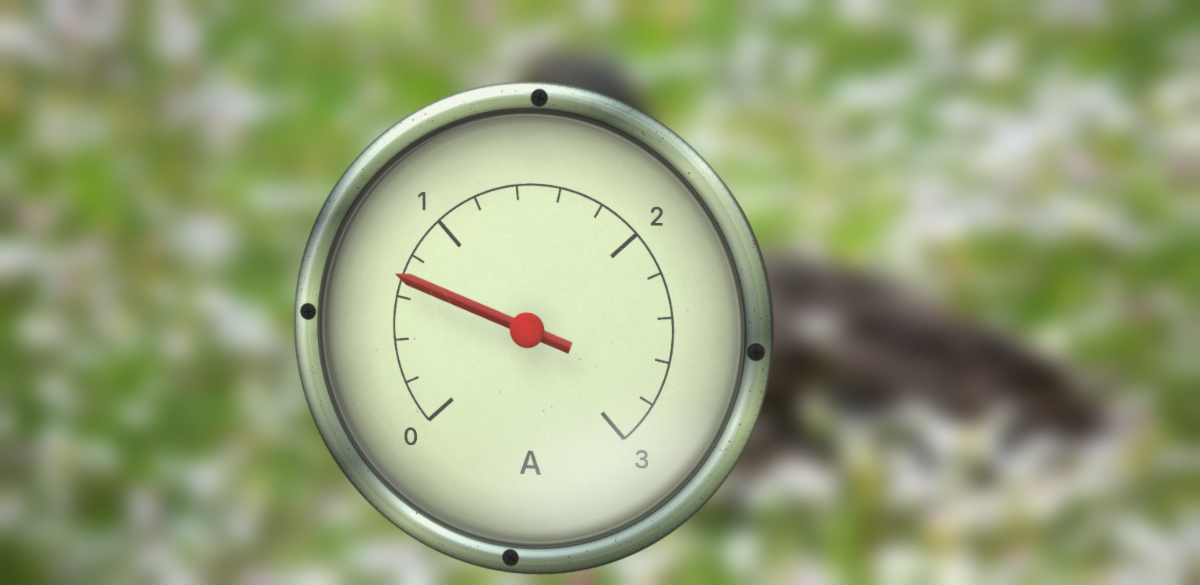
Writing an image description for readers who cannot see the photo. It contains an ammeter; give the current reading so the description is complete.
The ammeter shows 0.7 A
